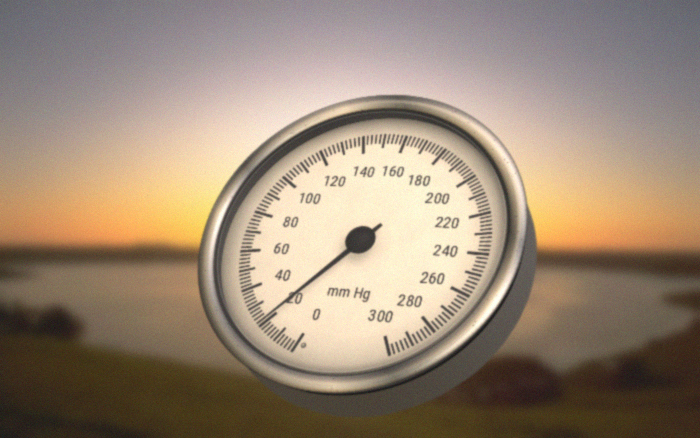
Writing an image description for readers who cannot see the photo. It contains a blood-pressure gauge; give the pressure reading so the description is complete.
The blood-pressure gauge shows 20 mmHg
